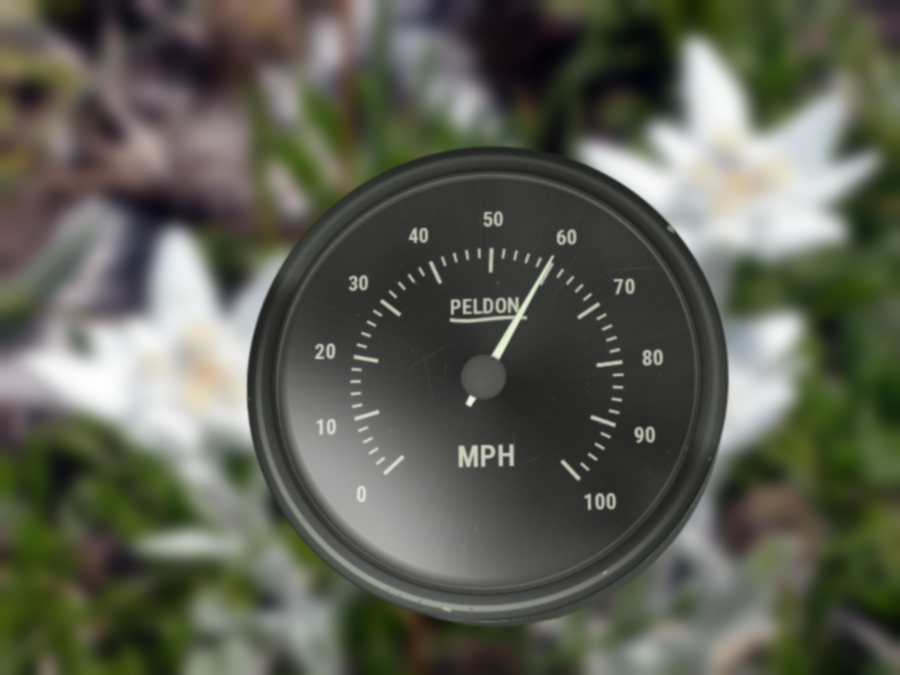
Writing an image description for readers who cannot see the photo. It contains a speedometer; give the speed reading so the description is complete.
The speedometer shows 60 mph
